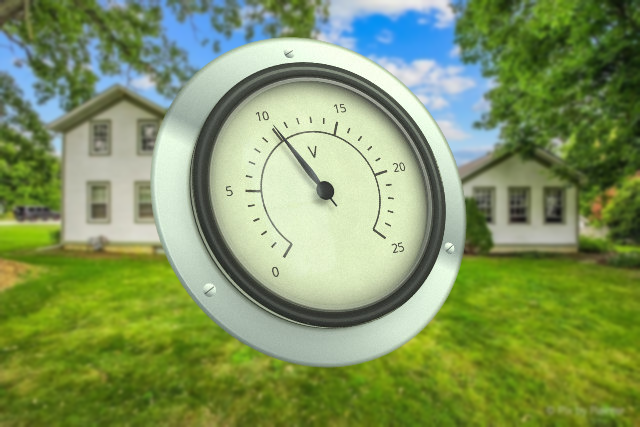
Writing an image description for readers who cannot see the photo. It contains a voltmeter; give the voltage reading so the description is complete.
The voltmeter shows 10 V
